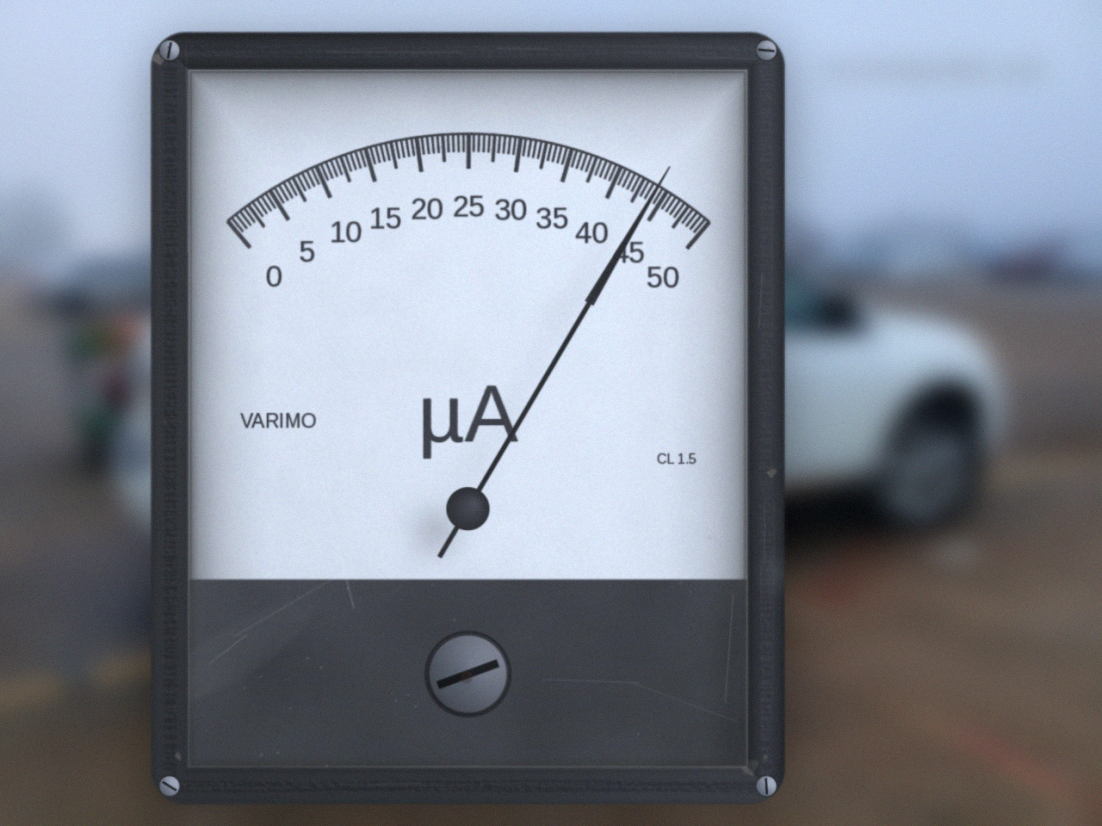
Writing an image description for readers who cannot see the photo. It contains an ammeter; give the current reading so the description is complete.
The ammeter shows 44 µA
